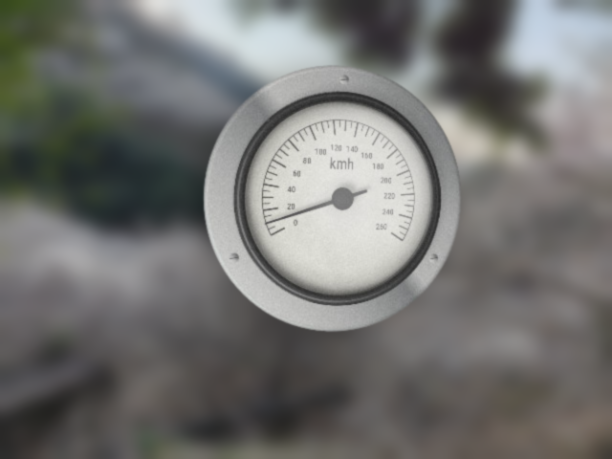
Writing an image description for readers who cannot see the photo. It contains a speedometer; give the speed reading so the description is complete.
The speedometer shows 10 km/h
